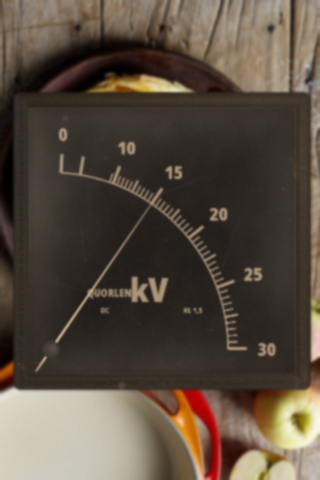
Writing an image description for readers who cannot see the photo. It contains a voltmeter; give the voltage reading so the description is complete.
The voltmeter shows 15 kV
